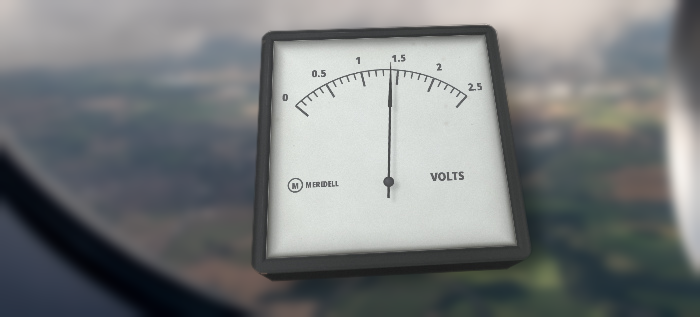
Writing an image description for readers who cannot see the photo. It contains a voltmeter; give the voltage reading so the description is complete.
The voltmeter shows 1.4 V
